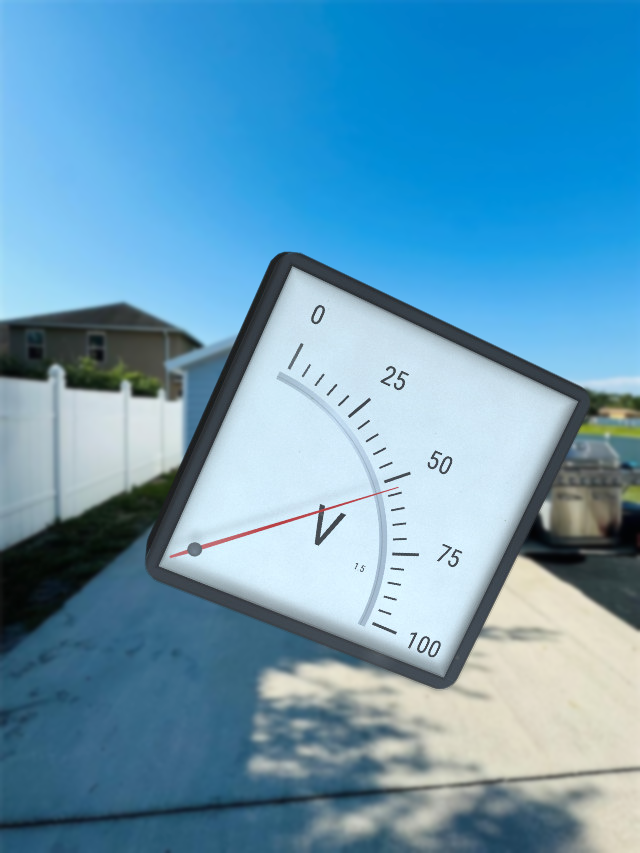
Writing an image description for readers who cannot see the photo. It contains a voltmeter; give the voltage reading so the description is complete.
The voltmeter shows 52.5 V
